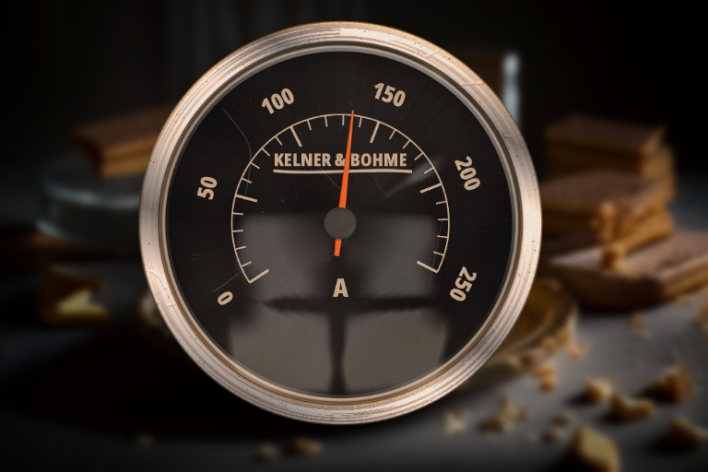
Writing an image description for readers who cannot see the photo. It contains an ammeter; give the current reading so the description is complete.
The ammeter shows 135 A
